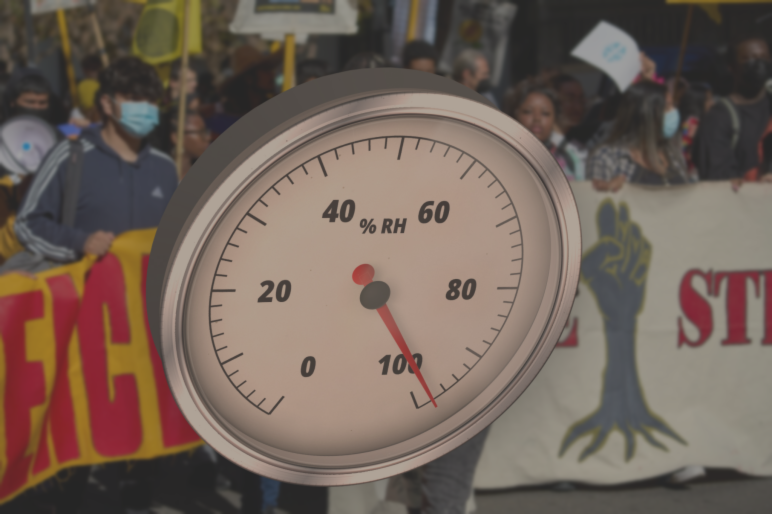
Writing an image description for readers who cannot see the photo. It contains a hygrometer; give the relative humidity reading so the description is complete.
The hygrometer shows 98 %
